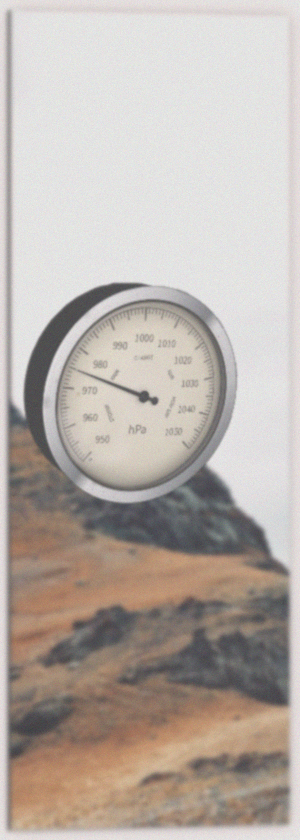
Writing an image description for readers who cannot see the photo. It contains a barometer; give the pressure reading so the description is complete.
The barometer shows 975 hPa
